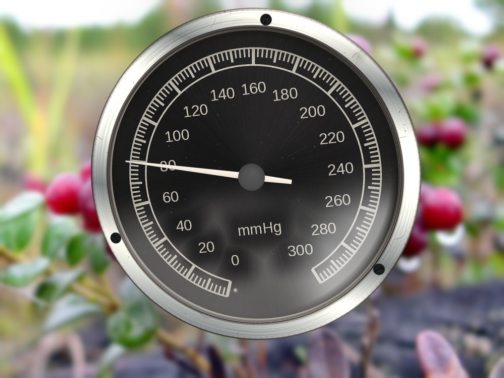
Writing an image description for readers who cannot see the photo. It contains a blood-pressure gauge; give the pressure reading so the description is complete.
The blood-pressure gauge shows 80 mmHg
